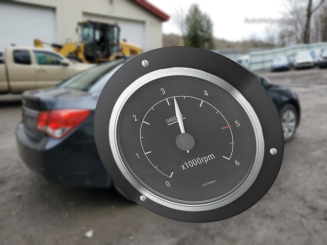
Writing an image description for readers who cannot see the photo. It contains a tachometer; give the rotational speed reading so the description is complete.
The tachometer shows 3250 rpm
